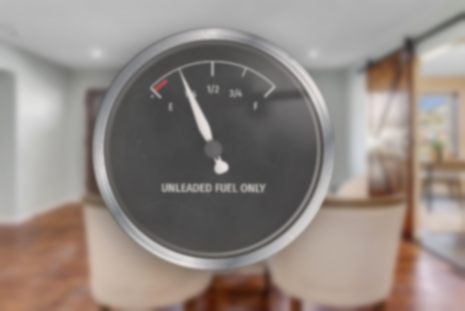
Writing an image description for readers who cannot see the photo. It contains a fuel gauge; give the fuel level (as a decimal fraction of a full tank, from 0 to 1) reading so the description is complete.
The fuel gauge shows 0.25
